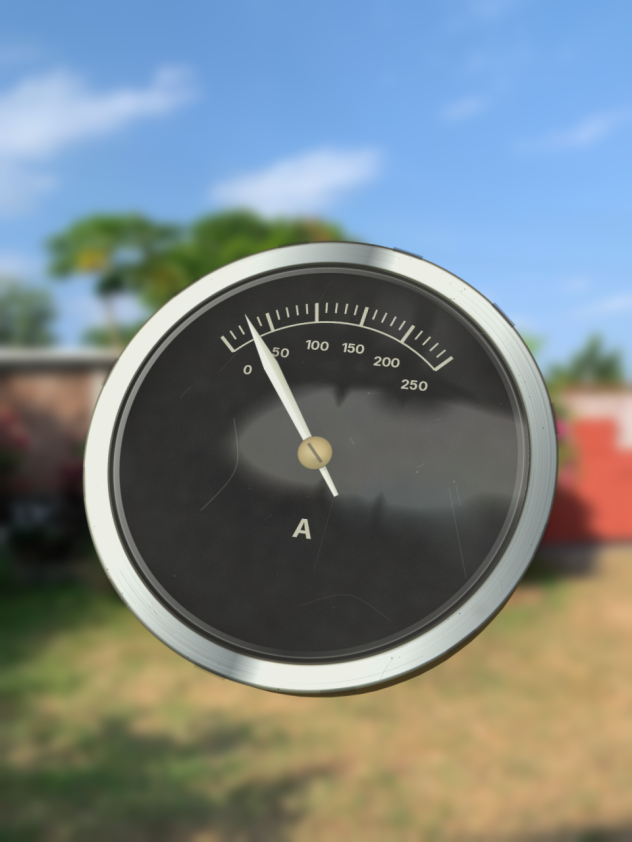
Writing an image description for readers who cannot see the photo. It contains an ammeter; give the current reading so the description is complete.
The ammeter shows 30 A
